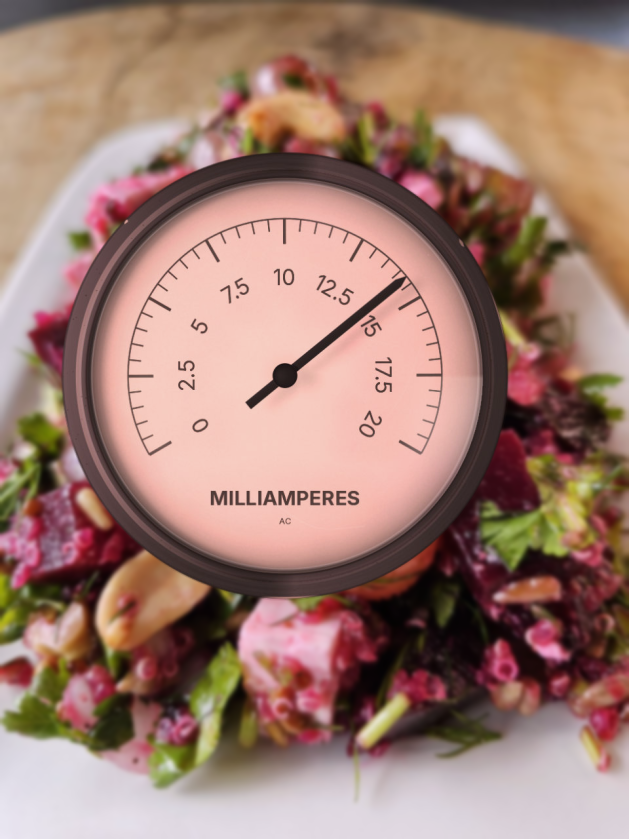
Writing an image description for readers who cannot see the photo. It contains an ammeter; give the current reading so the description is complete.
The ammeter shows 14.25 mA
